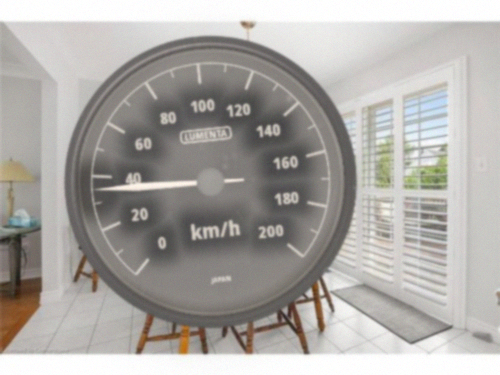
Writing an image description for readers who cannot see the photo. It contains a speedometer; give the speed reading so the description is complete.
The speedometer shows 35 km/h
